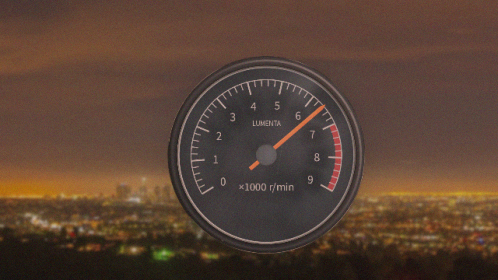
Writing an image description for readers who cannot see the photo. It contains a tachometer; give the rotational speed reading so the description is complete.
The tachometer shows 6400 rpm
